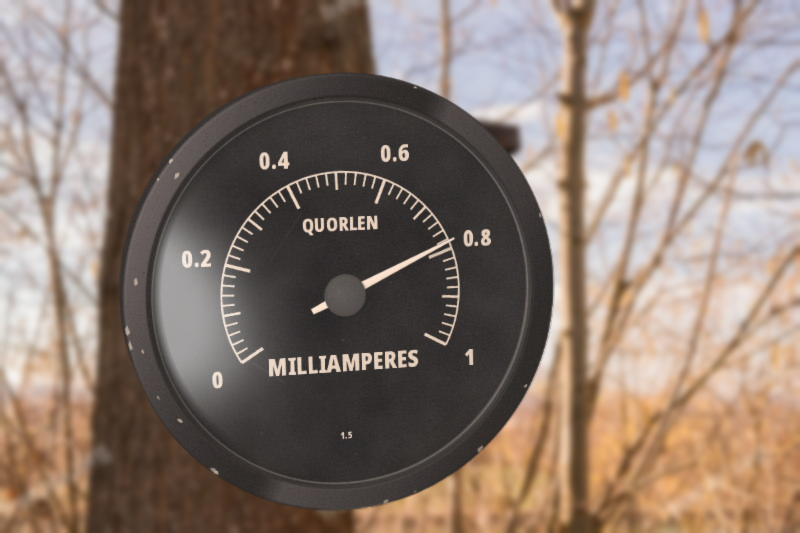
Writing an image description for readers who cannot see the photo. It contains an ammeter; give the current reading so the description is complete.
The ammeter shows 0.78 mA
